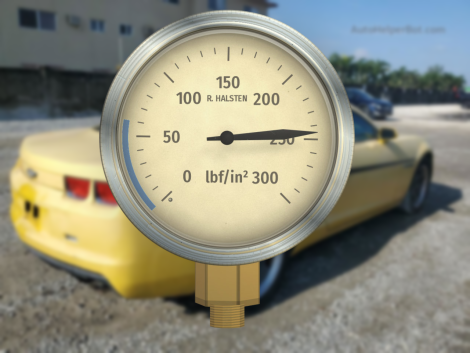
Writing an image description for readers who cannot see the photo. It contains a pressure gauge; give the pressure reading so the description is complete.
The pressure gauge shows 245 psi
